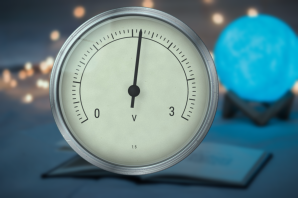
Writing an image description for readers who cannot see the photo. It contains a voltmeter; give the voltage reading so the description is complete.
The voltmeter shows 1.6 V
